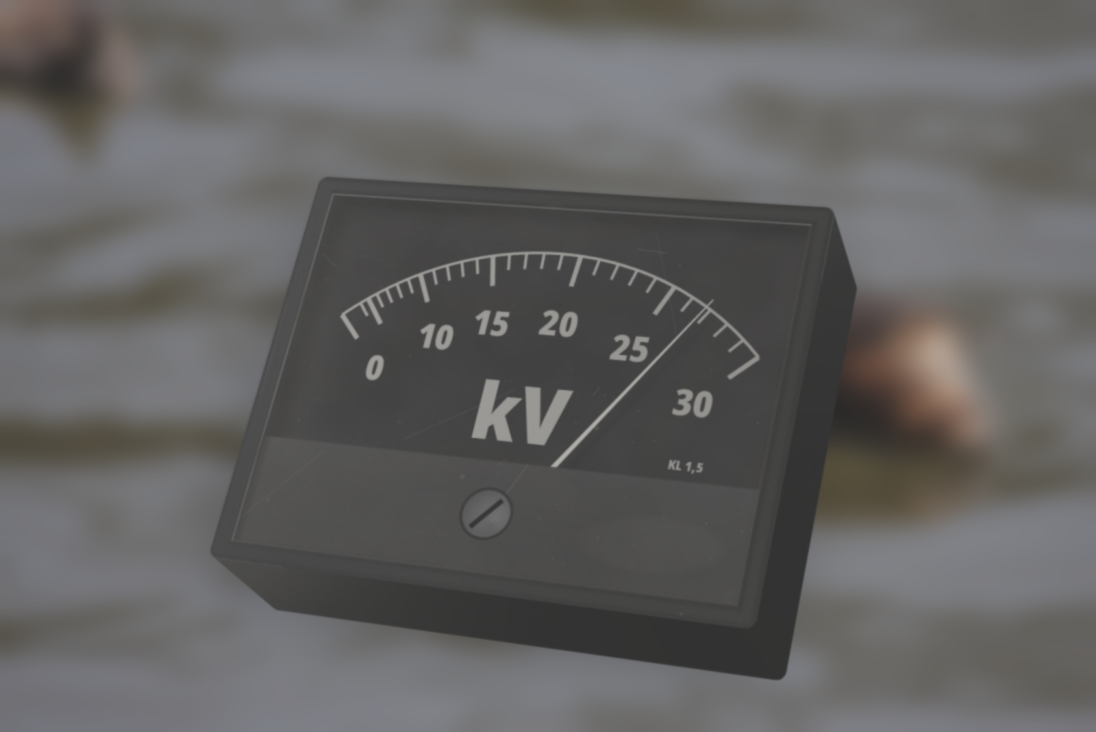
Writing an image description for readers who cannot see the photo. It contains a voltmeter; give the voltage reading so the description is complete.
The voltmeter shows 27 kV
